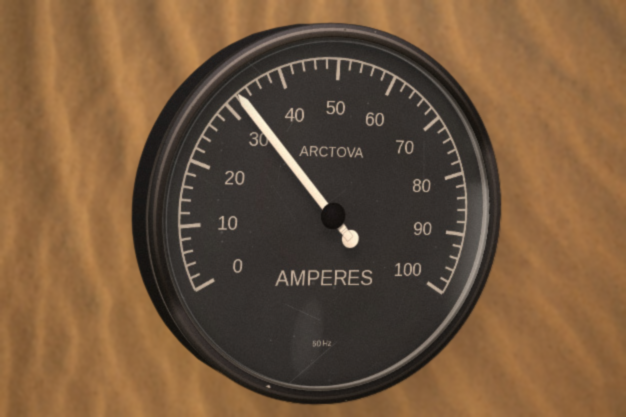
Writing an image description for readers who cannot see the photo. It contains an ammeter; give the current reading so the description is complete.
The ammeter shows 32 A
